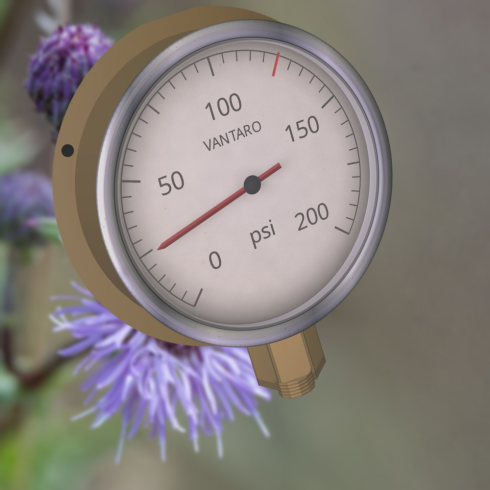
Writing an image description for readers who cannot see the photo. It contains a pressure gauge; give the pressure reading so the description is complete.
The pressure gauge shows 25 psi
